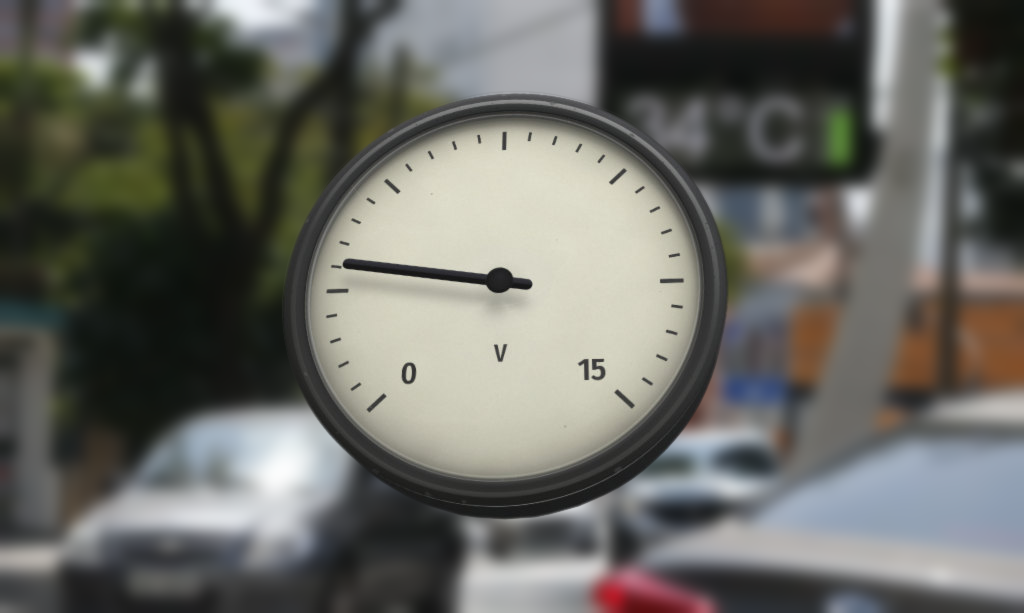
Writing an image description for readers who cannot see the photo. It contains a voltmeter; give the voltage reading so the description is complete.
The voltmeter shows 3 V
